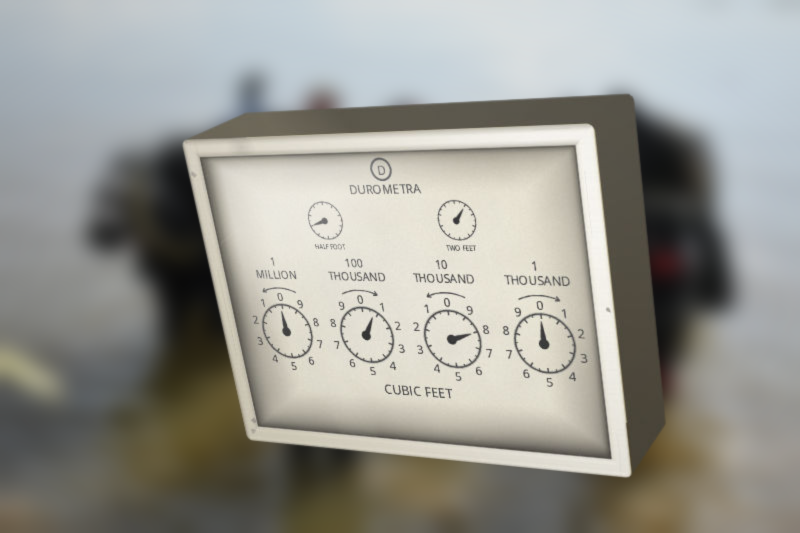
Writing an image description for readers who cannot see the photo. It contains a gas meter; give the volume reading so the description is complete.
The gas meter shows 8000 ft³
